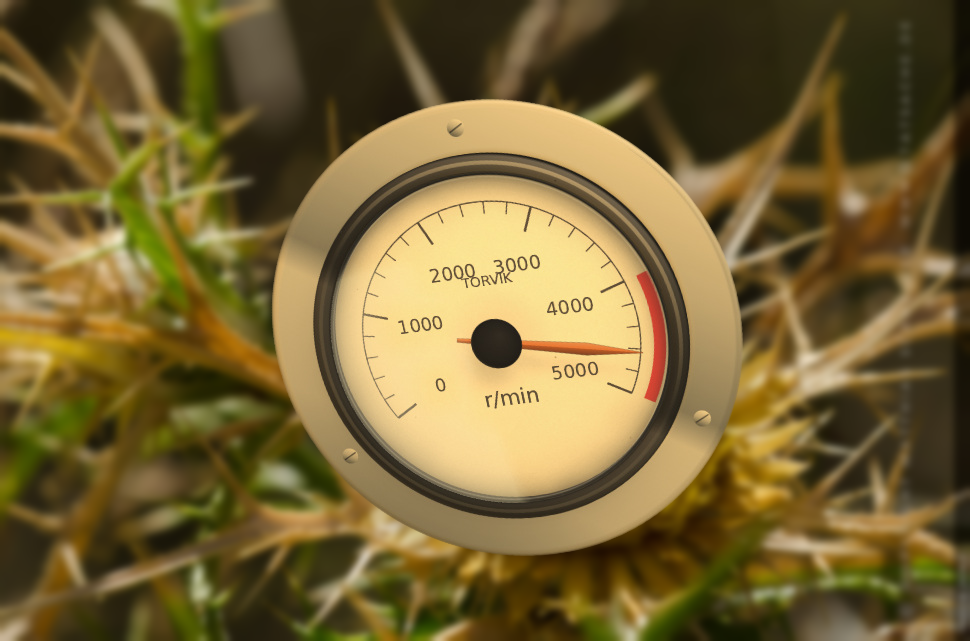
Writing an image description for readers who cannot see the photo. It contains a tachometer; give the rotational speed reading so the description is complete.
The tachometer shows 4600 rpm
